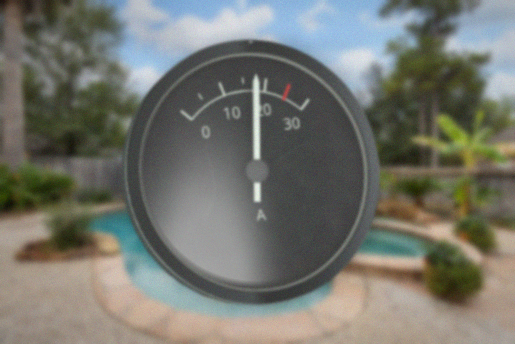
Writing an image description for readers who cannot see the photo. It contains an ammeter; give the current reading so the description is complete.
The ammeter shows 17.5 A
